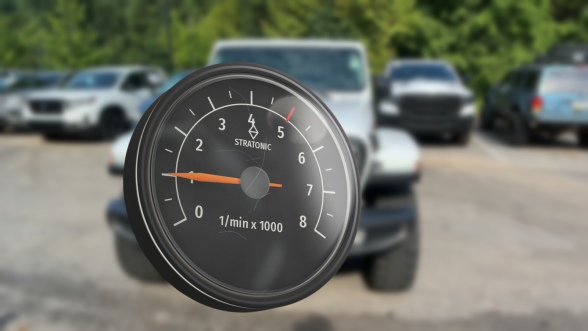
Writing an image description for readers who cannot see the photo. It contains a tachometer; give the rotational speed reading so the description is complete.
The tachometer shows 1000 rpm
